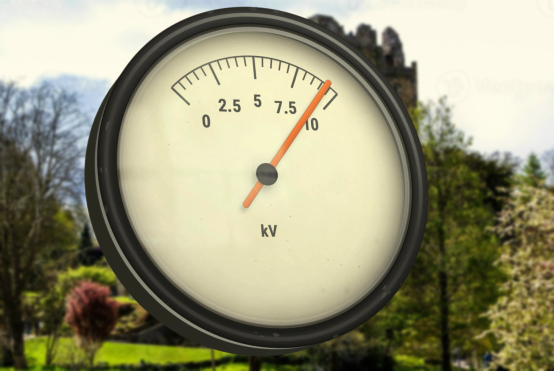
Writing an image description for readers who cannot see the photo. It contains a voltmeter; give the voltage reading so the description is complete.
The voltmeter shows 9.25 kV
